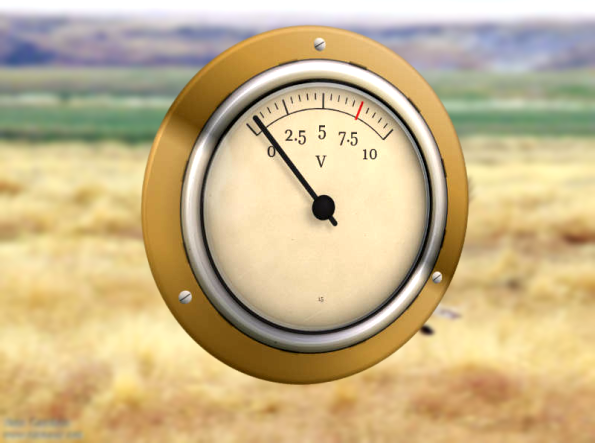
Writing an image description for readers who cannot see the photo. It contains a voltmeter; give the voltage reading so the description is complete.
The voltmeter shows 0.5 V
